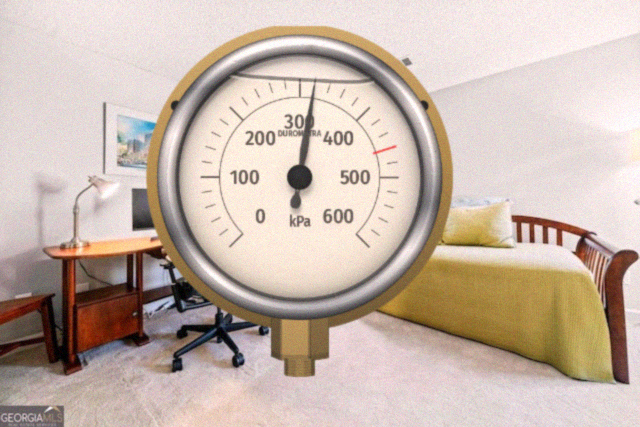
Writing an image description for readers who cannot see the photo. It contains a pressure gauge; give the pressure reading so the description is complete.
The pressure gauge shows 320 kPa
